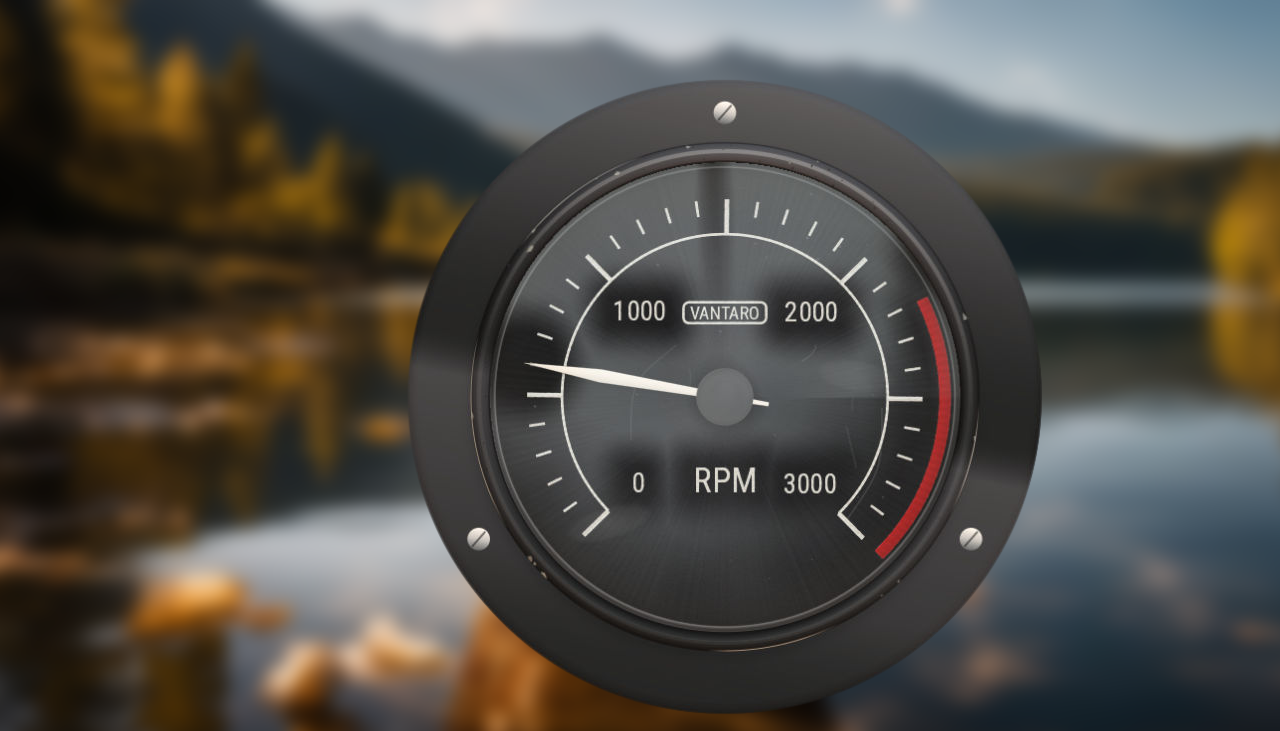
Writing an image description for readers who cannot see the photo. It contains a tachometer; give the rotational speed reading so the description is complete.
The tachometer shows 600 rpm
